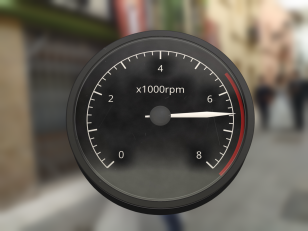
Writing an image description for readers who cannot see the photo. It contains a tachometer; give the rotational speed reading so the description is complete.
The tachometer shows 6600 rpm
